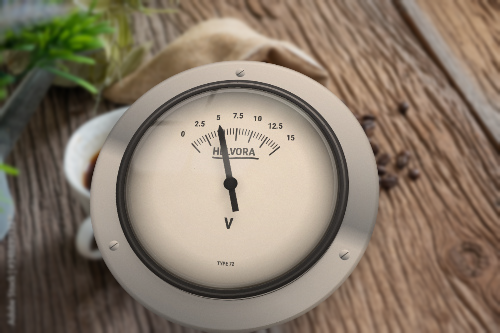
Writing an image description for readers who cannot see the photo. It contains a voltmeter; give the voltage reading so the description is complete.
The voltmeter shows 5 V
